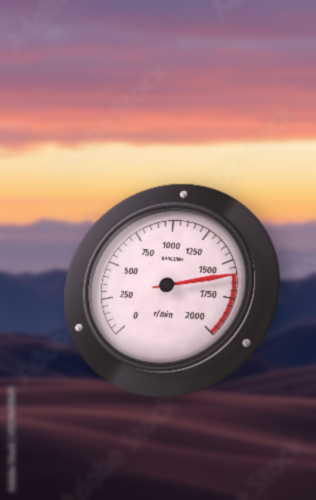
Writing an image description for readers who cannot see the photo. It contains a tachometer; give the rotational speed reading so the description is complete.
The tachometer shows 1600 rpm
